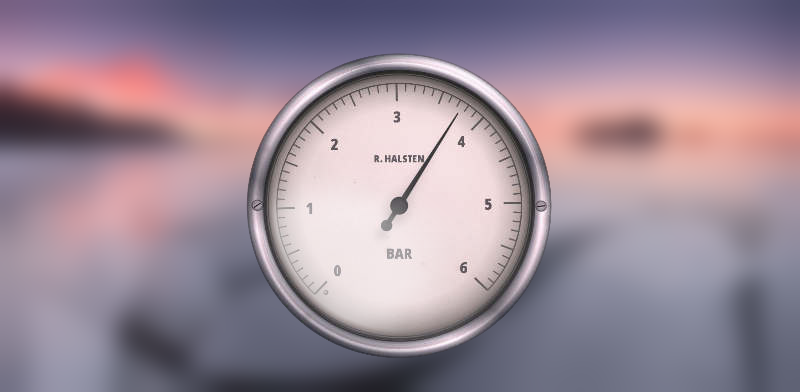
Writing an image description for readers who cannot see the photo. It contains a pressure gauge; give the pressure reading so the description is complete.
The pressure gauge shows 3.75 bar
